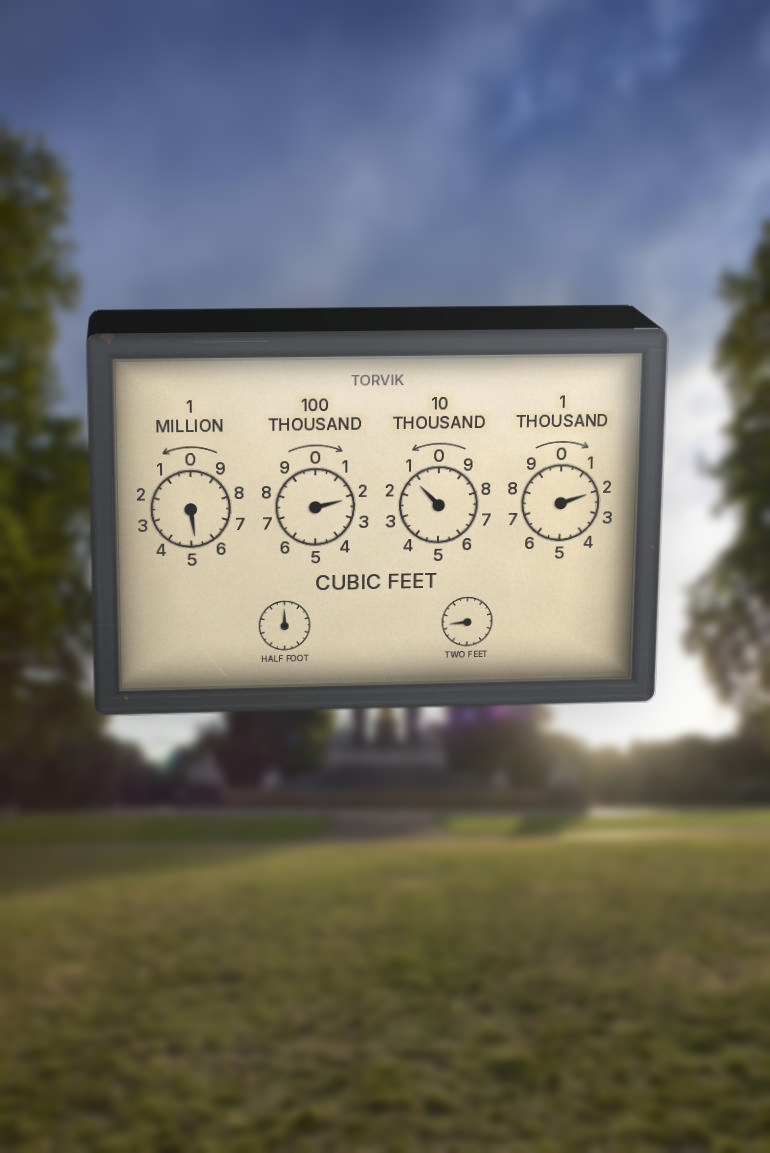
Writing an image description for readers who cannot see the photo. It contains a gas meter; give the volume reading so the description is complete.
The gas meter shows 521200 ft³
